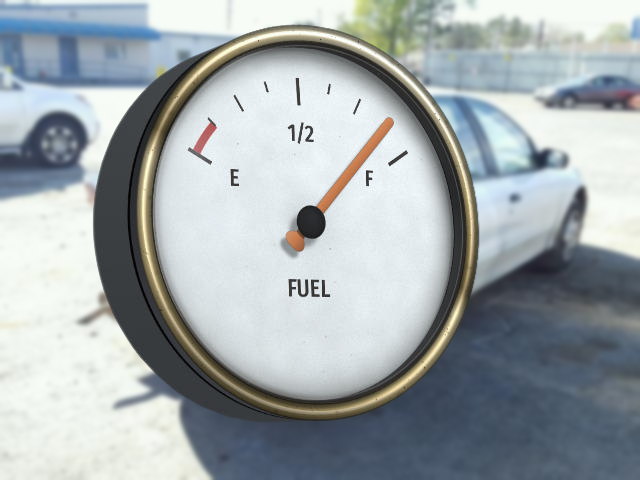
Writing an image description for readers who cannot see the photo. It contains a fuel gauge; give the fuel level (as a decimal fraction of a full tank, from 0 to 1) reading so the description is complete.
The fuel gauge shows 0.875
